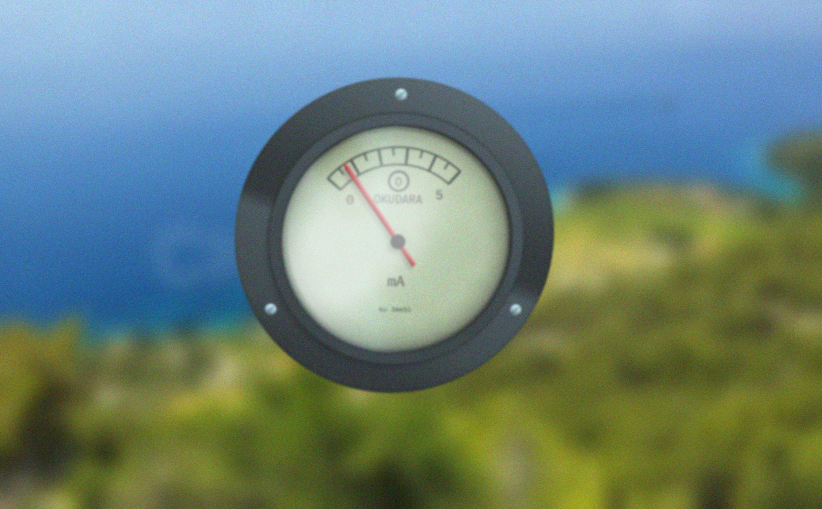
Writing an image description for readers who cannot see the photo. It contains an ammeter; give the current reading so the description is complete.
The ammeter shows 0.75 mA
